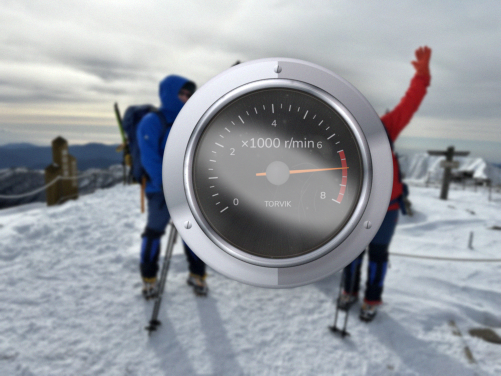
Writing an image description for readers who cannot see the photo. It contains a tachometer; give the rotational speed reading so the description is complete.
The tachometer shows 7000 rpm
